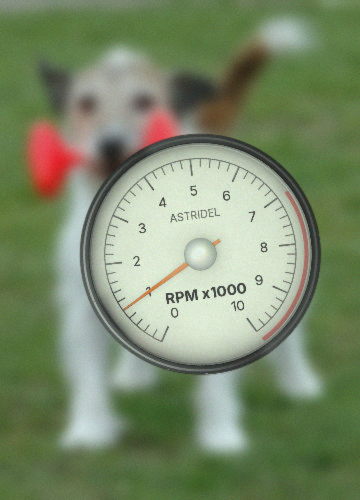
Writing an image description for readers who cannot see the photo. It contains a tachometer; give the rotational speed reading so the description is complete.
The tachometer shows 1000 rpm
